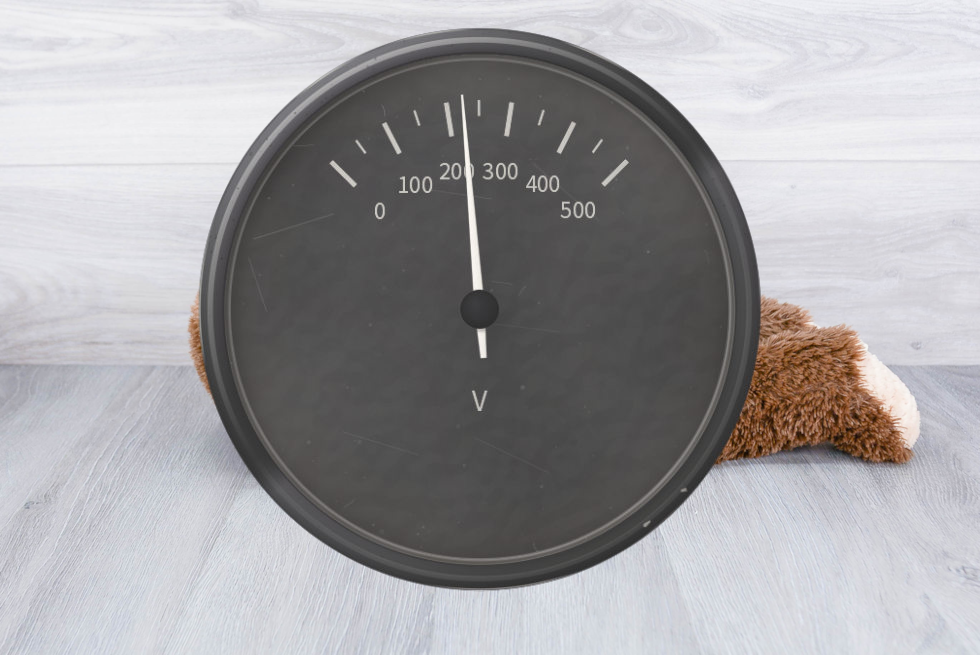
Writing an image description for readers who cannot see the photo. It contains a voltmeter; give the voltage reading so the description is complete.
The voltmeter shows 225 V
